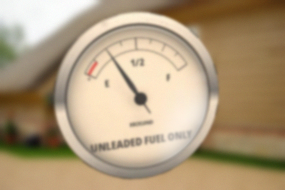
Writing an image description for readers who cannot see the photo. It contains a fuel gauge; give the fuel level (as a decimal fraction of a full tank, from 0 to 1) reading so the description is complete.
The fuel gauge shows 0.25
